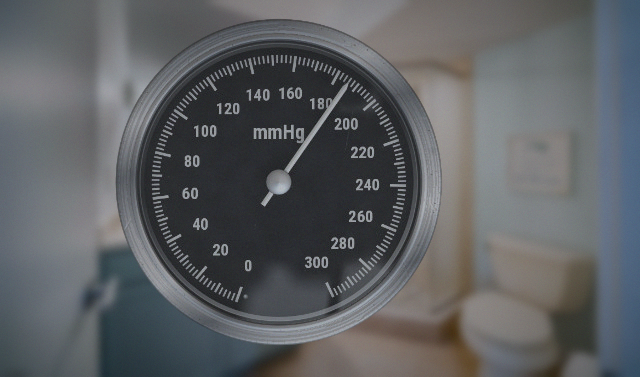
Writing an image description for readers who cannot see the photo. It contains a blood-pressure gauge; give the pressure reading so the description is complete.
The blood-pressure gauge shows 186 mmHg
